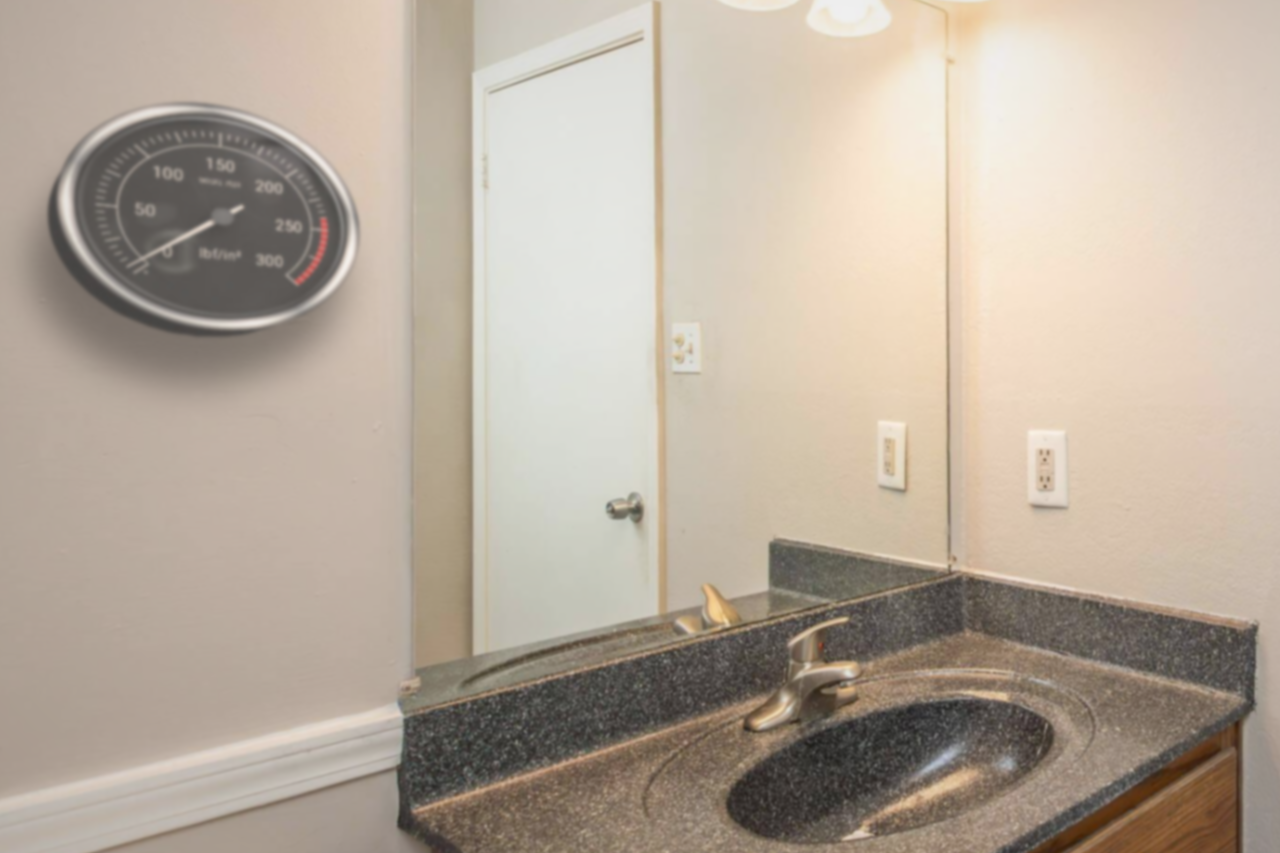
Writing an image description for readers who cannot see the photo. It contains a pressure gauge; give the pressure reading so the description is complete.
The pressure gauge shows 5 psi
